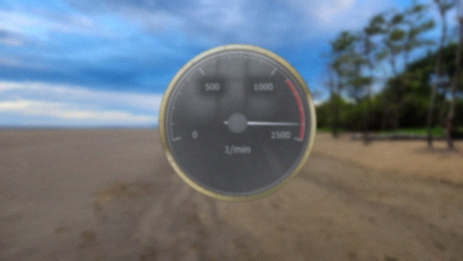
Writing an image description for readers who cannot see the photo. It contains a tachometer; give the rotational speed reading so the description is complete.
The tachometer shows 1400 rpm
